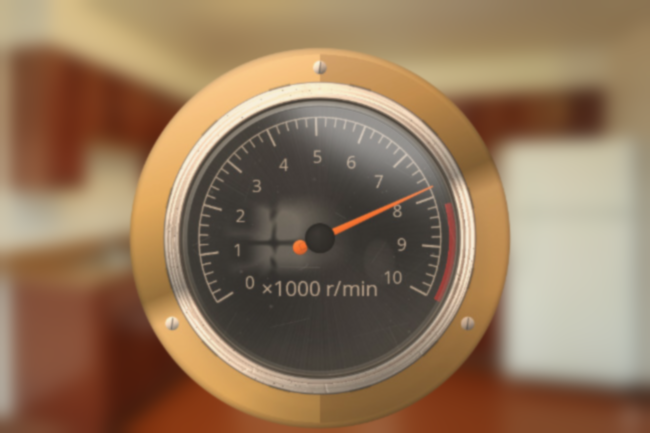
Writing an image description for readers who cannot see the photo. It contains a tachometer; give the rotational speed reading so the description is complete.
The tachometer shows 7800 rpm
